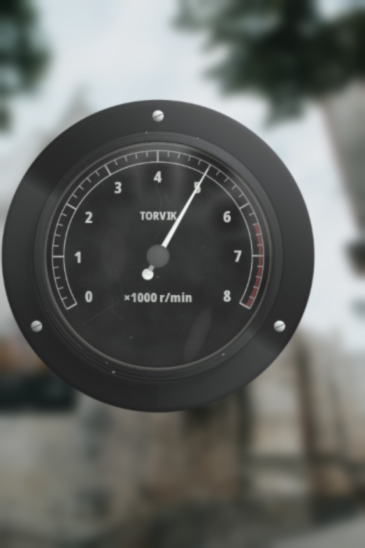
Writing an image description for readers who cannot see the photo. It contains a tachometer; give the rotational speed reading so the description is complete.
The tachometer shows 5000 rpm
